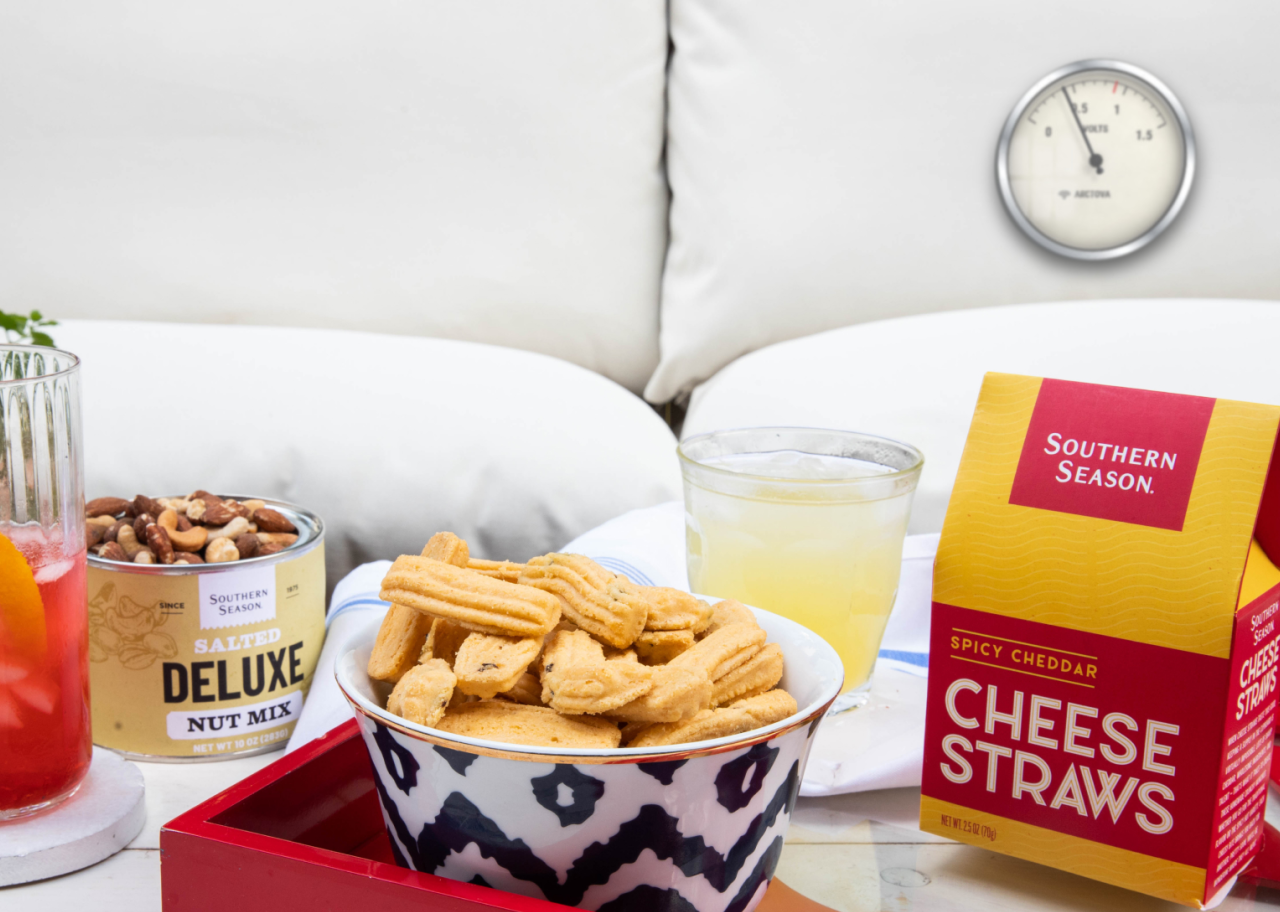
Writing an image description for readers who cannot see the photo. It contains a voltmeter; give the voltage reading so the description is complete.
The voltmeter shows 0.4 V
